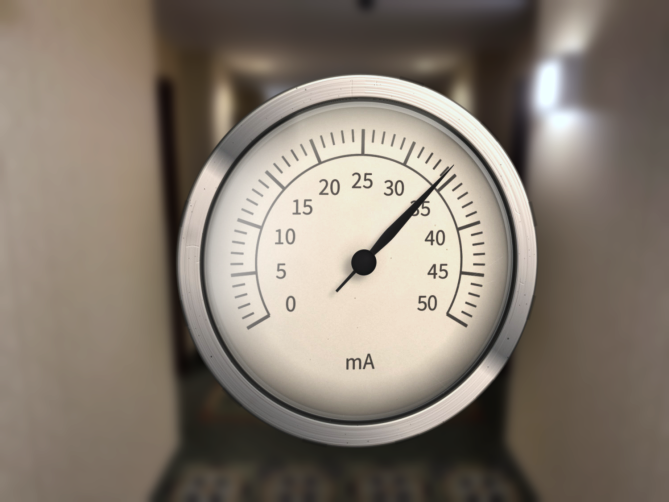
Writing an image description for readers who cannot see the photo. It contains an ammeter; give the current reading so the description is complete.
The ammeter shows 34 mA
